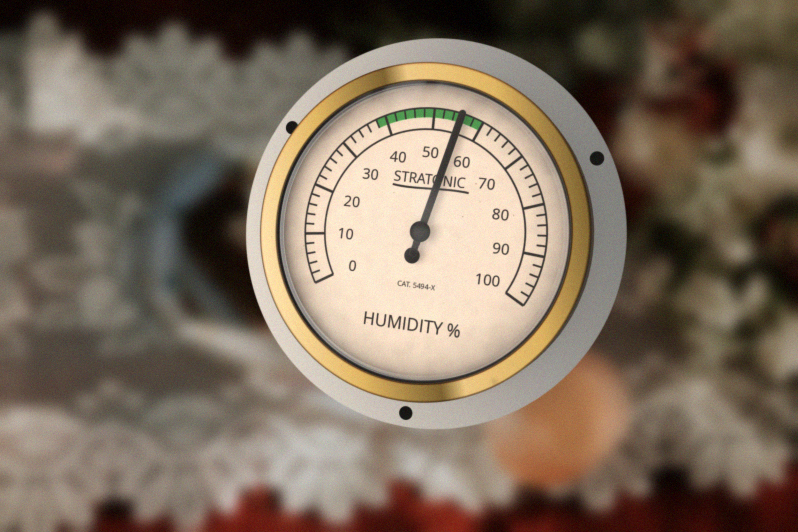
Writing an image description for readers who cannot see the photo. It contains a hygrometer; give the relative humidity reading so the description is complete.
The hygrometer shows 56 %
